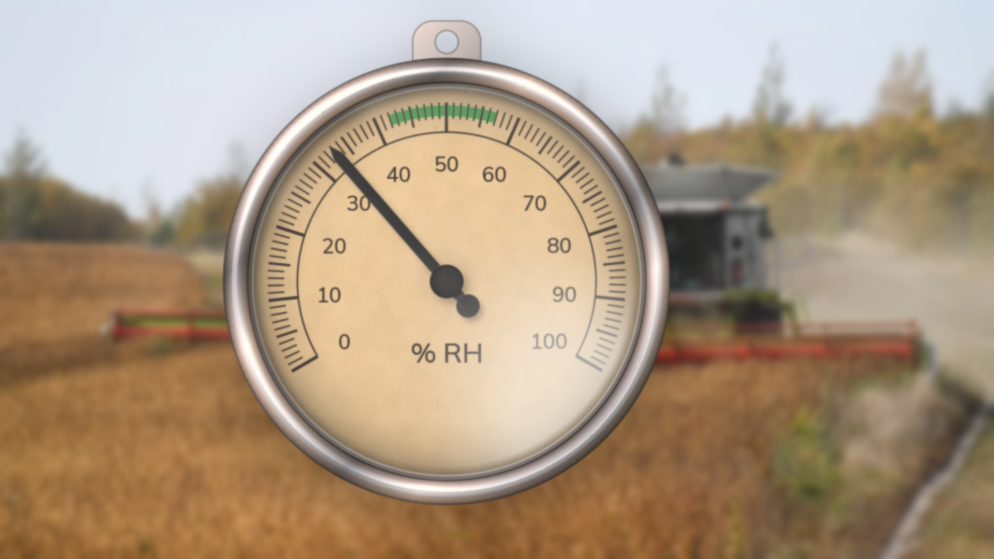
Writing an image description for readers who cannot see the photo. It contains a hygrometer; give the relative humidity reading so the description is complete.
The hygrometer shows 33 %
